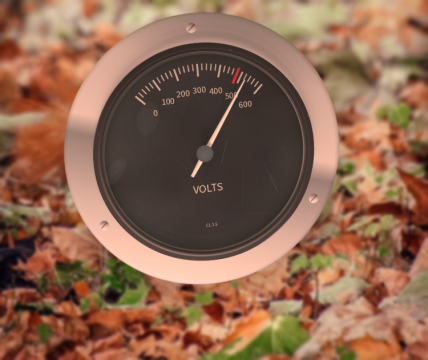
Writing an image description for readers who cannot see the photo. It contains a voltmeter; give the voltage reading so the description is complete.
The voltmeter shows 520 V
